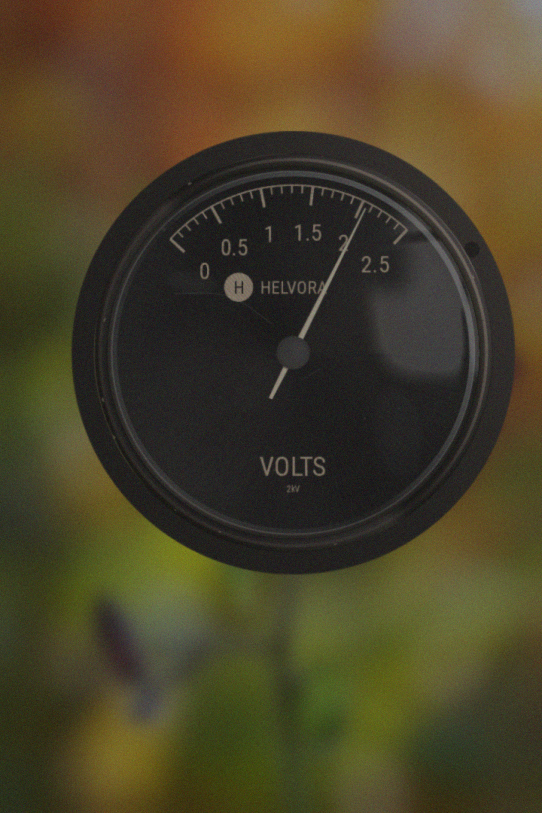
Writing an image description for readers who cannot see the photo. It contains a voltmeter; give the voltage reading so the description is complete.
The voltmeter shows 2.05 V
